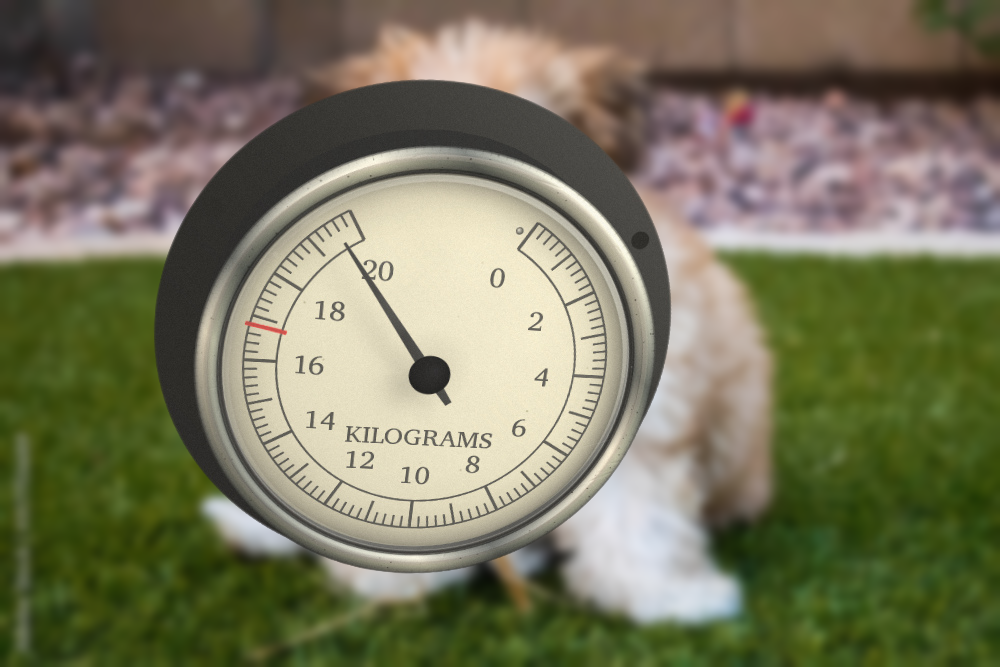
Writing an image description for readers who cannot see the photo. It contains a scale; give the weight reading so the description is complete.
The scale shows 19.6 kg
